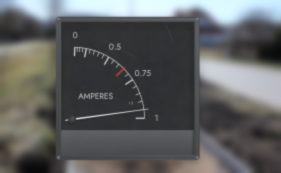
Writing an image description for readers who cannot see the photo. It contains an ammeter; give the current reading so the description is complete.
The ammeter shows 0.95 A
